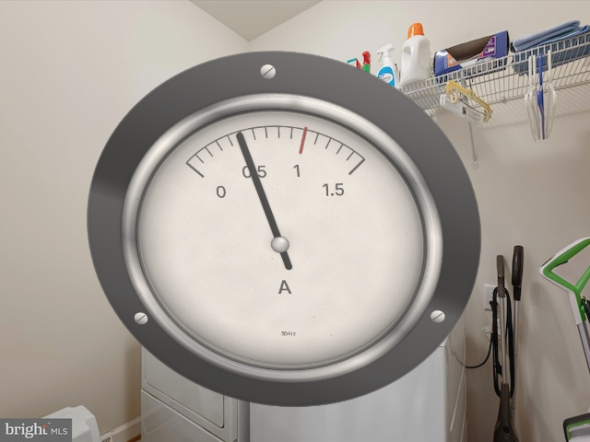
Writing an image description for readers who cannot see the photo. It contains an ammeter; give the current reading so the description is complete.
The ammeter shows 0.5 A
